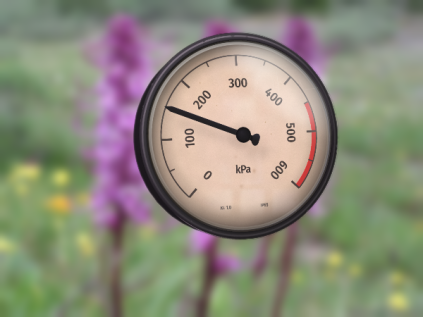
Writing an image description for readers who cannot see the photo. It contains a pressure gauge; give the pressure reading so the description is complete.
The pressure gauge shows 150 kPa
